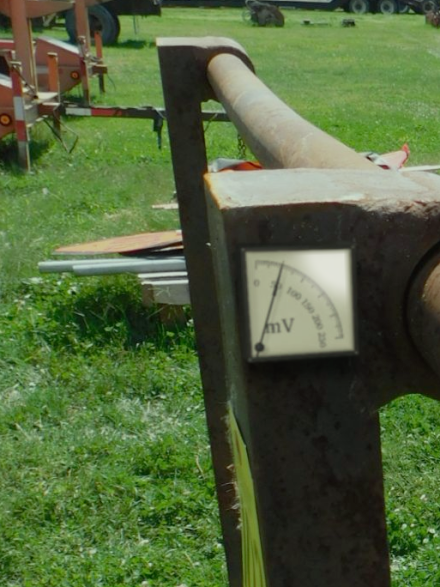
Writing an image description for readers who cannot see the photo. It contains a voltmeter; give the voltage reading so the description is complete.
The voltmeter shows 50 mV
